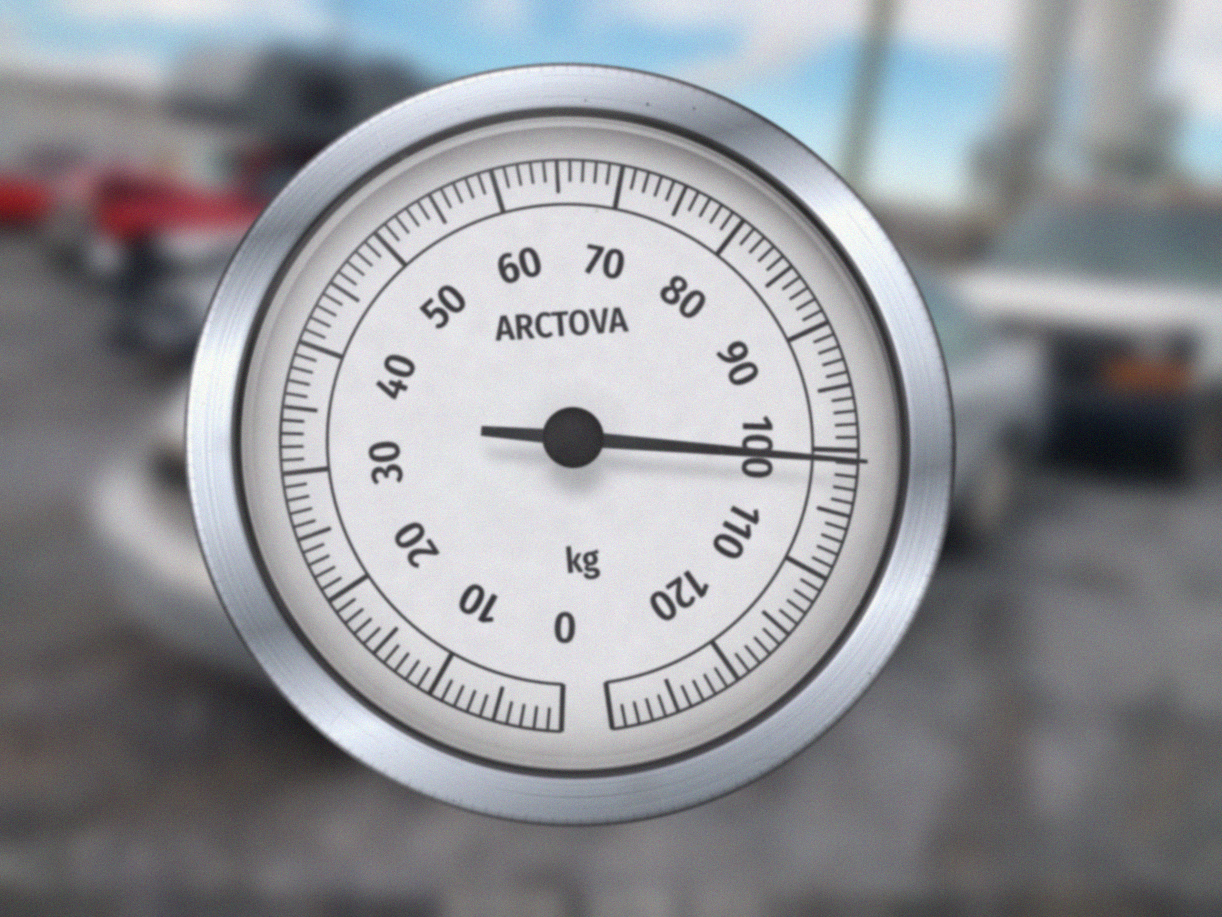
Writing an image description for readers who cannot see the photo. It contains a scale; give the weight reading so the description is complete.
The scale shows 101 kg
